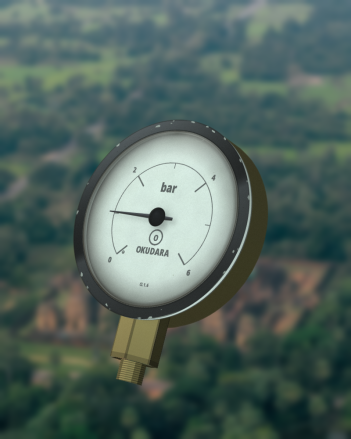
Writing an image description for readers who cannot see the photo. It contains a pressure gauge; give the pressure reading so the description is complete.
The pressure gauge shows 1 bar
